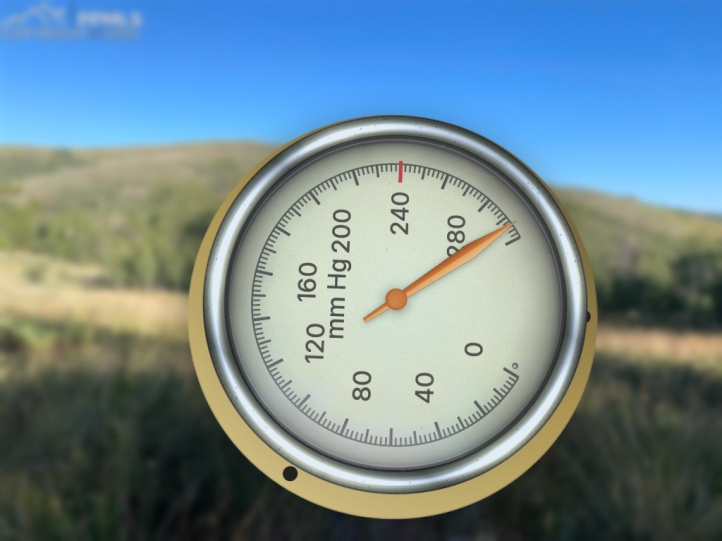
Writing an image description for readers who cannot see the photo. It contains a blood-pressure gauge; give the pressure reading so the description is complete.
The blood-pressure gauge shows 294 mmHg
